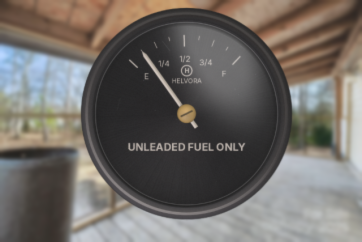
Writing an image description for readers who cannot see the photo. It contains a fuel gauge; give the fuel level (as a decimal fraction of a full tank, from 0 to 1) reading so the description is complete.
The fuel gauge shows 0.125
